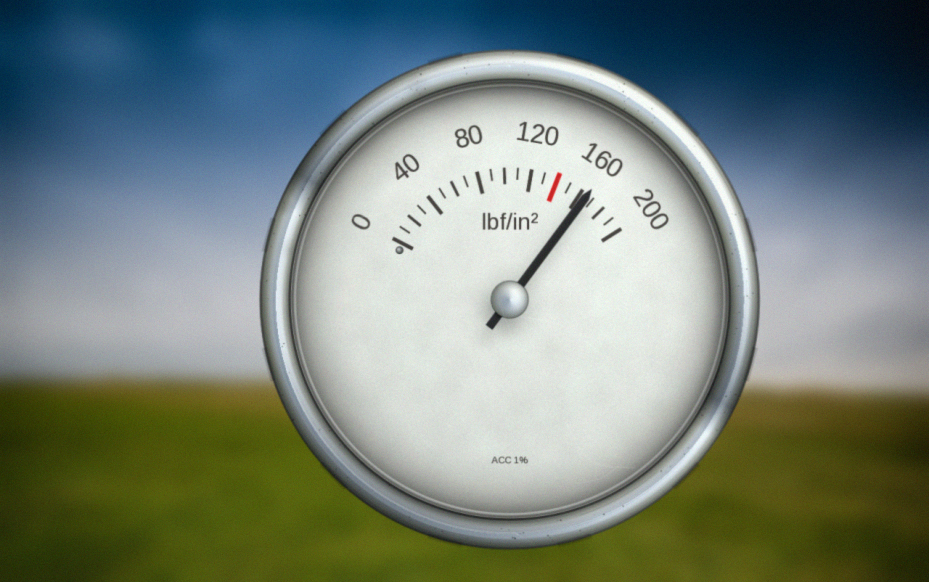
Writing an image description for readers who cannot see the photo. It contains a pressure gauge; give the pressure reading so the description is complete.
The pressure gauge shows 165 psi
